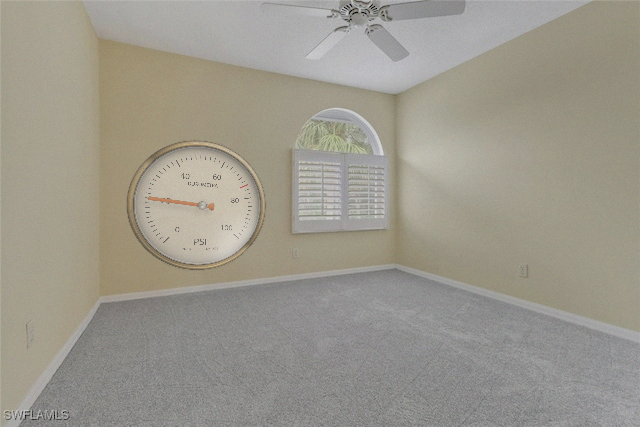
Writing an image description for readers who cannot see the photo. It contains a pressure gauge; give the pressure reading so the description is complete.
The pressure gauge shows 20 psi
